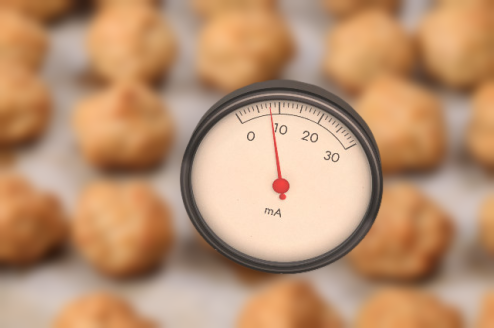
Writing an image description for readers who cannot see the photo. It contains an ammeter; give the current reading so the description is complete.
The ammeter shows 8 mA
